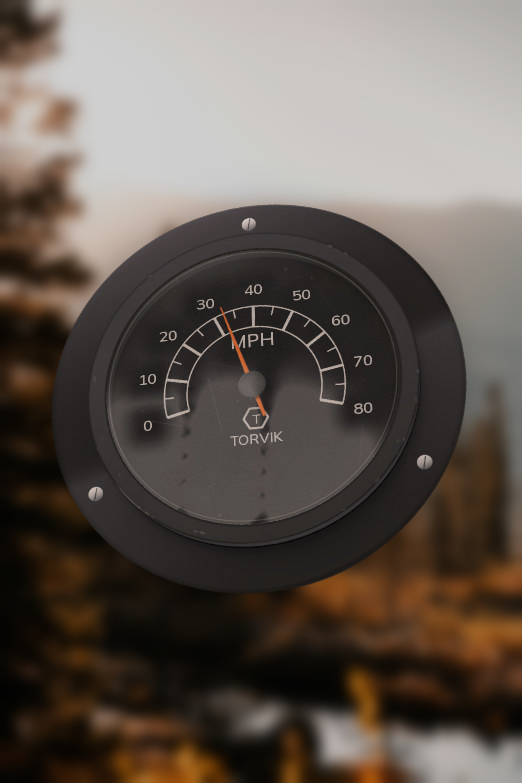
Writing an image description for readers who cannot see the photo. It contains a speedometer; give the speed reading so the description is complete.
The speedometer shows 32.5 mph
